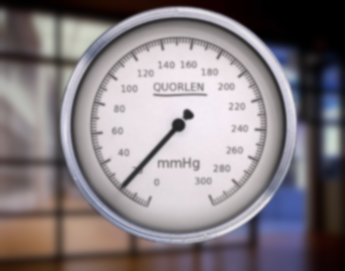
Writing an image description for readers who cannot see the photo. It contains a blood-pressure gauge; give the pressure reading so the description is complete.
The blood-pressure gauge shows 20 mmHg
